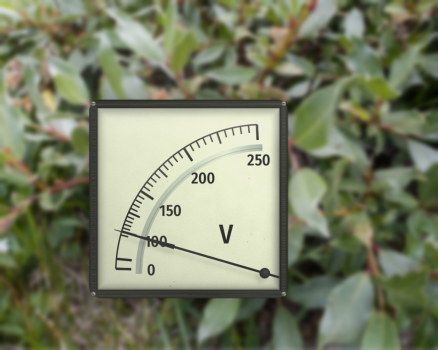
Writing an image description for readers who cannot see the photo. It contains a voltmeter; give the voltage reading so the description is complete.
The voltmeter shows 100 V
